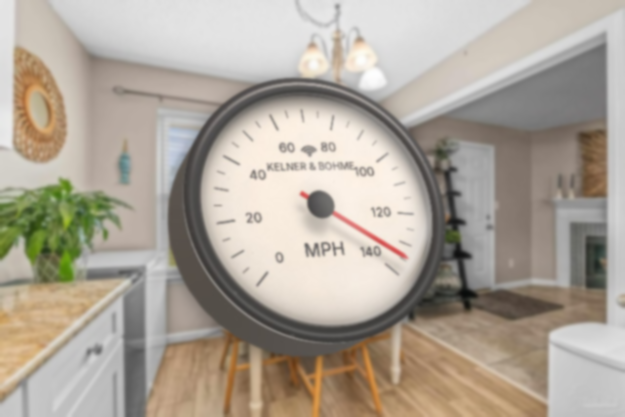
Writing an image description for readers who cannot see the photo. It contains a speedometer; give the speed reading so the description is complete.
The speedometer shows 135 mph
